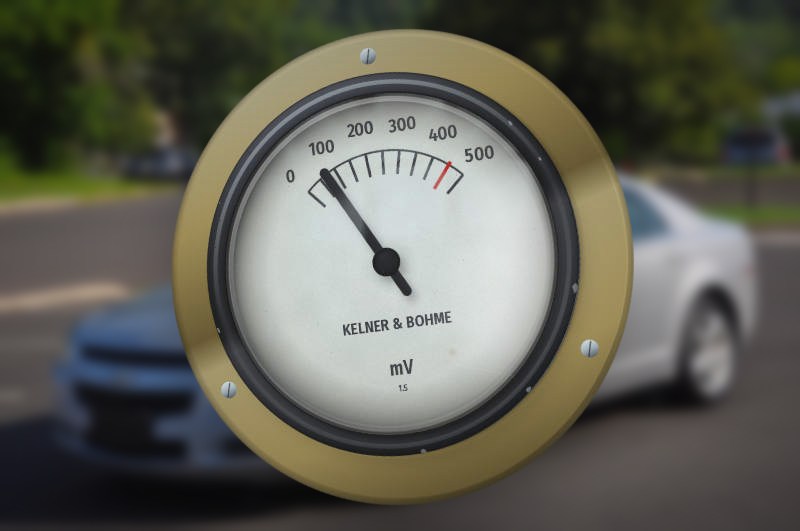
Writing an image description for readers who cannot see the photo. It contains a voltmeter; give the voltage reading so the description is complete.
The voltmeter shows 75 mV
